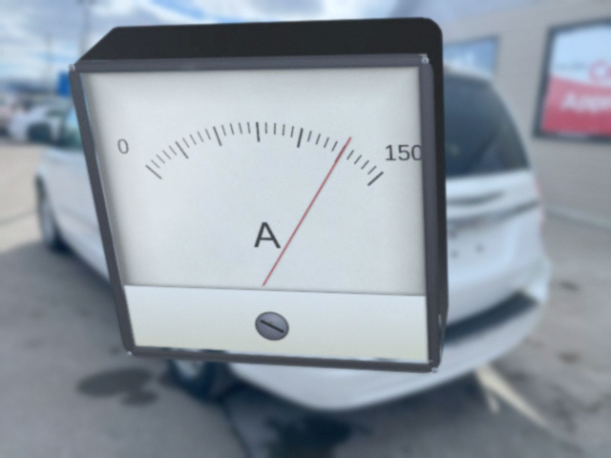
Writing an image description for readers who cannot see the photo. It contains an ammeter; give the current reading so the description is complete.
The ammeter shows 125 A
